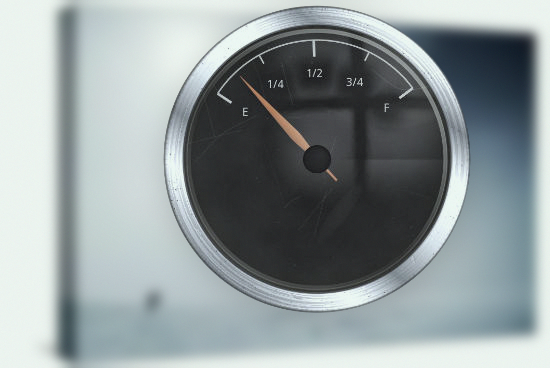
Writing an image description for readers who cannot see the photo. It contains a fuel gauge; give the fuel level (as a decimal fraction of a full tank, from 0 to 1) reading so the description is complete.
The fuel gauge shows 0.125
